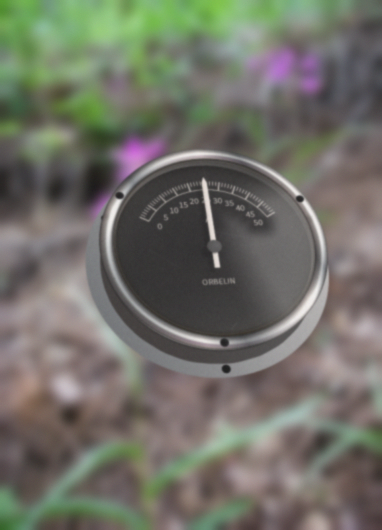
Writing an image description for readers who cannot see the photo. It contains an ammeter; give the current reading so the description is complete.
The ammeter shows 25 A
